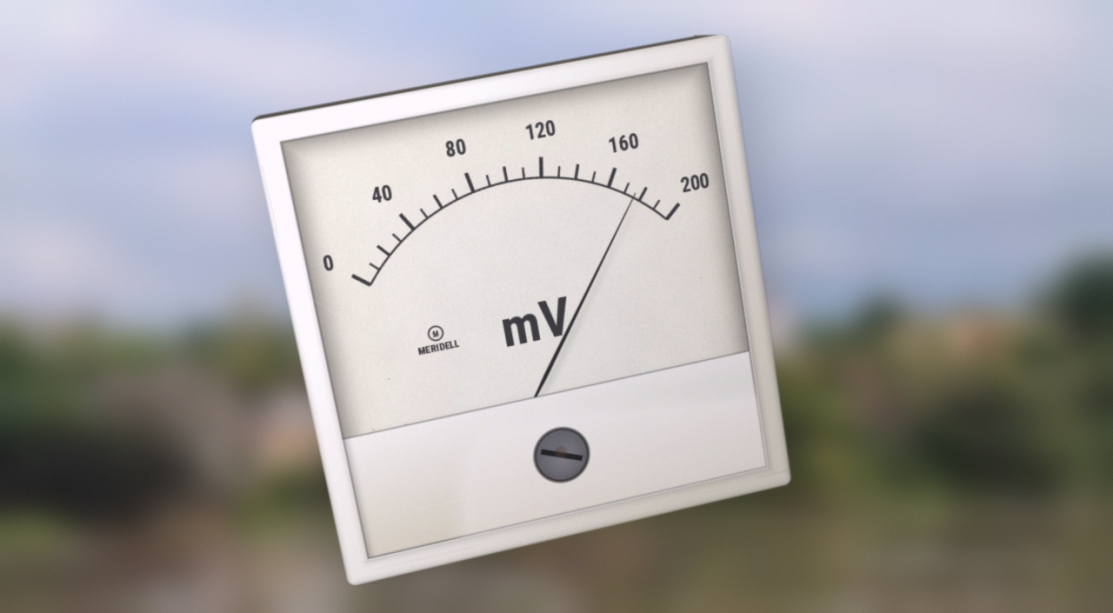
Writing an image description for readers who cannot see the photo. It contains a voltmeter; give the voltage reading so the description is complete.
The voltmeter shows 175 mV
